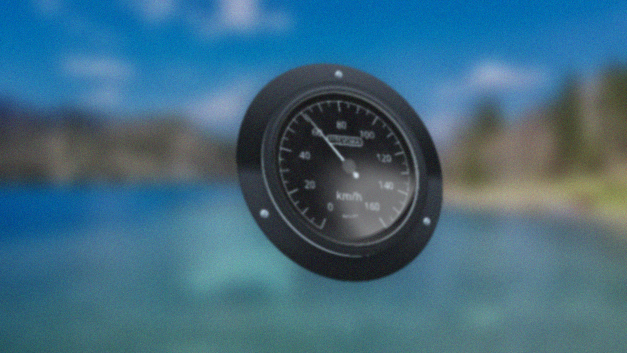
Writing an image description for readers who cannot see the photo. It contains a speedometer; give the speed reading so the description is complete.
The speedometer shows 60 km/h
